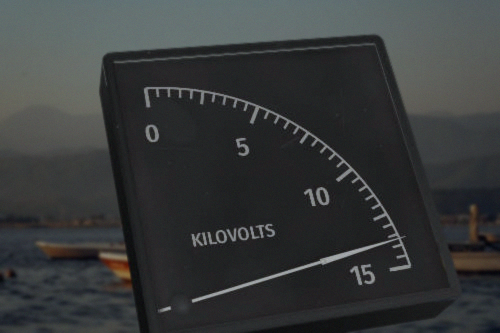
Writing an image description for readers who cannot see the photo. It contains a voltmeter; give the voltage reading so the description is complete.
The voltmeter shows 13.75 kV
